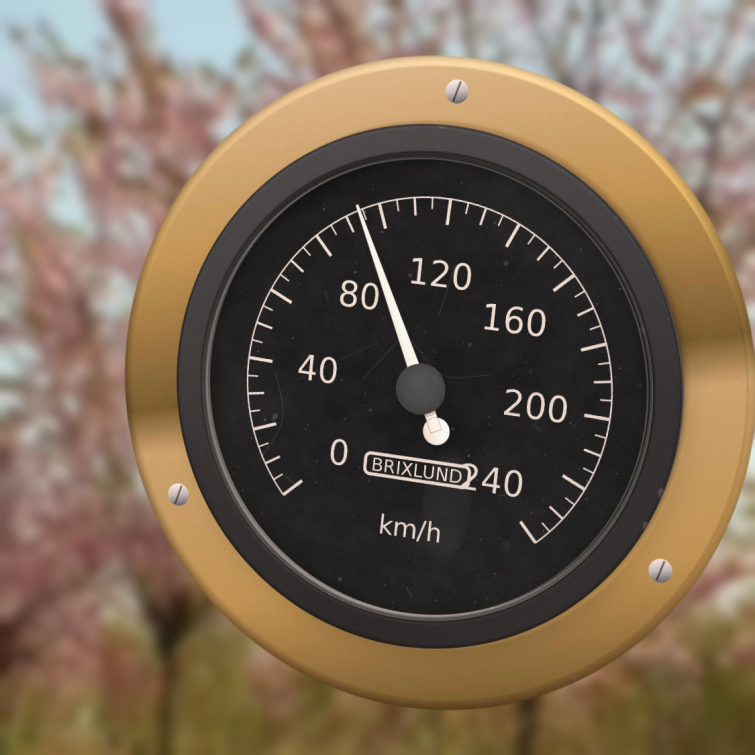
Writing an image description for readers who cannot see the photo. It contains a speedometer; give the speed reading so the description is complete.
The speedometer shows 95 km/h
